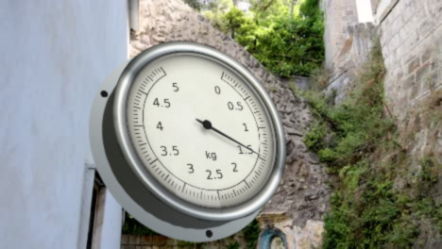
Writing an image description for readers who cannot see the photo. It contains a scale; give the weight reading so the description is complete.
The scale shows 1.5 kg
